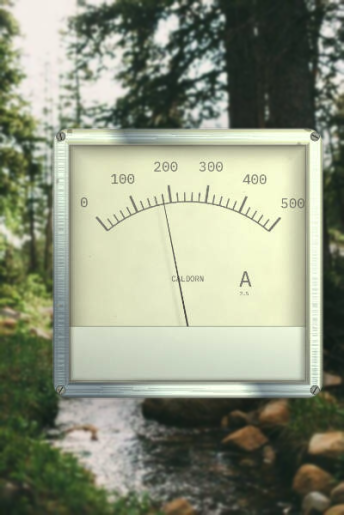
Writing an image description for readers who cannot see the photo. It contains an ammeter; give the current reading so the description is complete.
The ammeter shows 180 A
